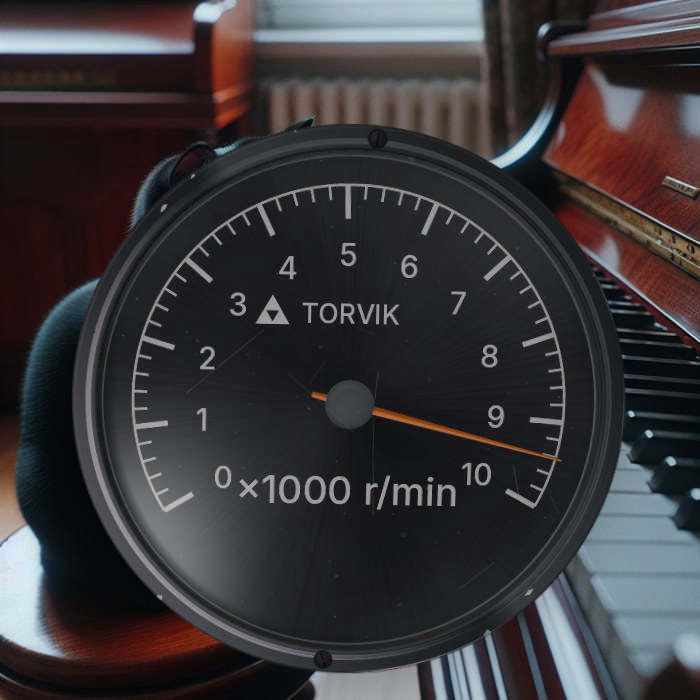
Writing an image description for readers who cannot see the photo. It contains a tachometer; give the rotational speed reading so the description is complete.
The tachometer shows 9400 rpm
